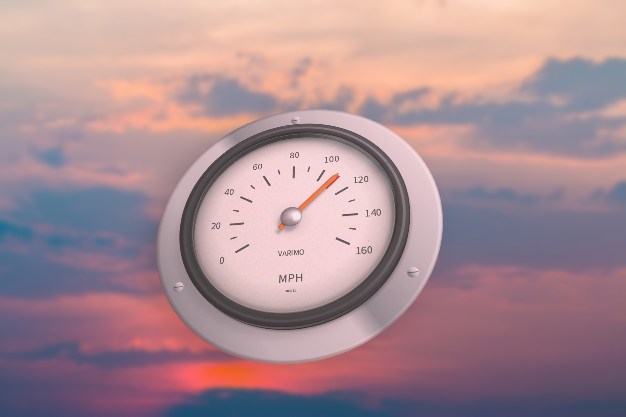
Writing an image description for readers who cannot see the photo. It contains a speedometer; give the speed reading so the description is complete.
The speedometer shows 110 mph
